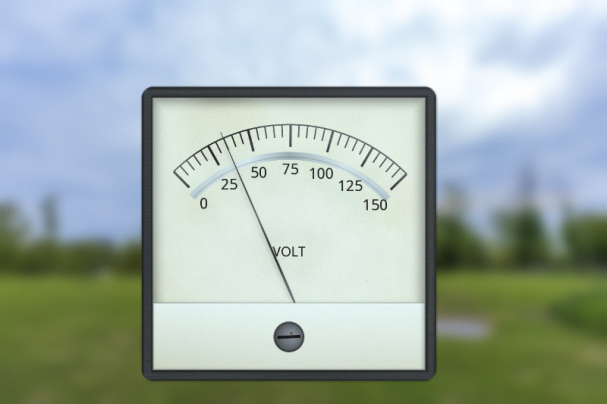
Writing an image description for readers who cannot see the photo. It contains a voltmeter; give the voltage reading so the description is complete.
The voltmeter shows 35 V
